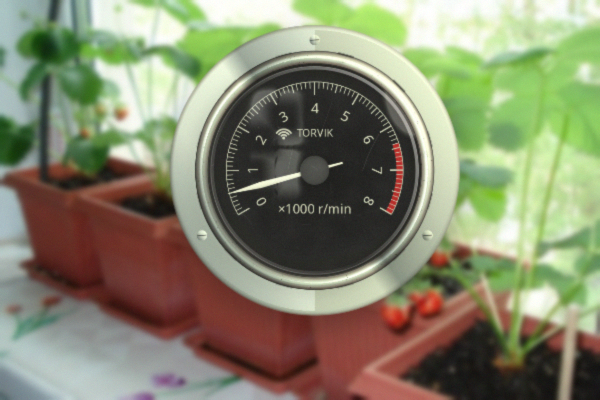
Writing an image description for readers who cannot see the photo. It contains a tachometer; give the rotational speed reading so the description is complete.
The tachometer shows 500 rpm
